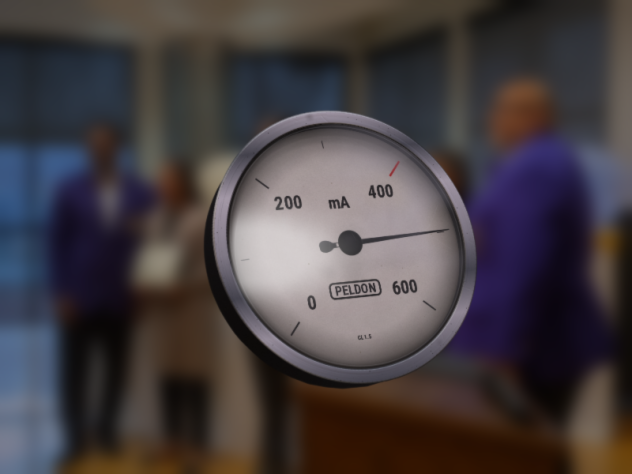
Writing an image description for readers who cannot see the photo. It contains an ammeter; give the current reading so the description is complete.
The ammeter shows 500 mA
